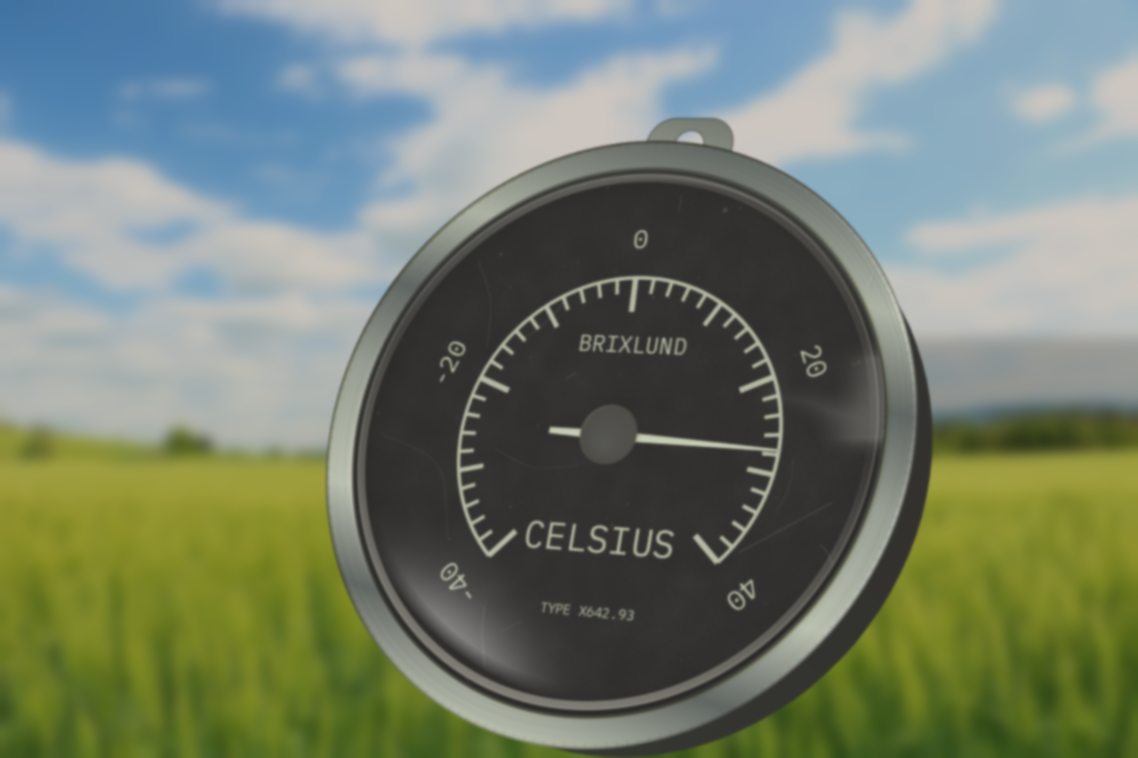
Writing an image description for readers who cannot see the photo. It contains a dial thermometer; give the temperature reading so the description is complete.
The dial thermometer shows 28 °C
